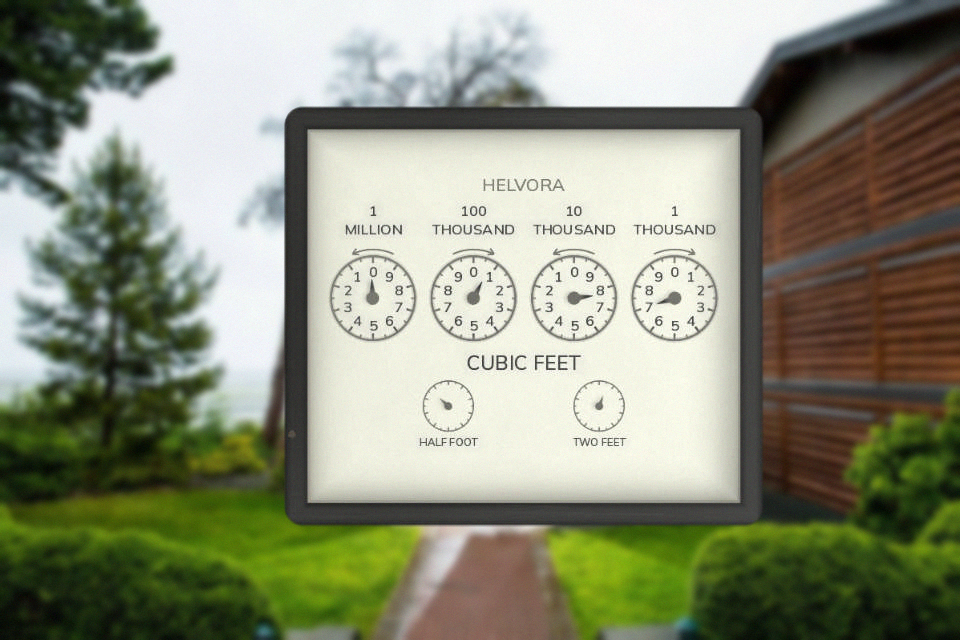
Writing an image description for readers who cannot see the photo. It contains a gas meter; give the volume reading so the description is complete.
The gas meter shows 7700 ft³
